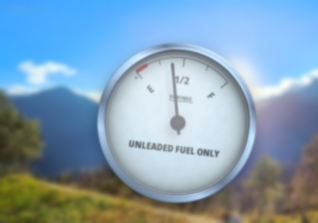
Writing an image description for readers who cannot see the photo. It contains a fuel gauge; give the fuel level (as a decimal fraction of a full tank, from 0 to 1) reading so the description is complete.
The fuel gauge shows 0.375
